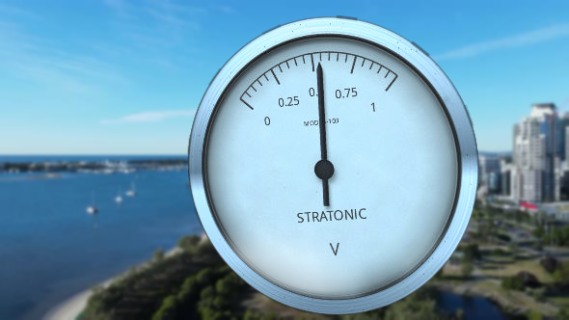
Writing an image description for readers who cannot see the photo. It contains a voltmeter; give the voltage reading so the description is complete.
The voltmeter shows 0.55 V
